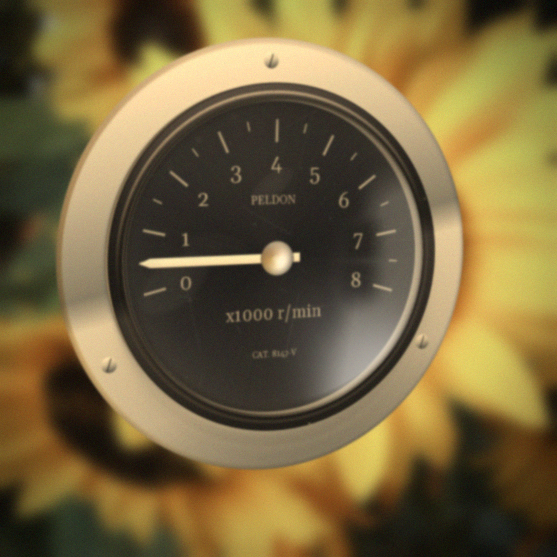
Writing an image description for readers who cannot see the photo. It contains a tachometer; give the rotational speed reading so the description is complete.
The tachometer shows 500 rpm
